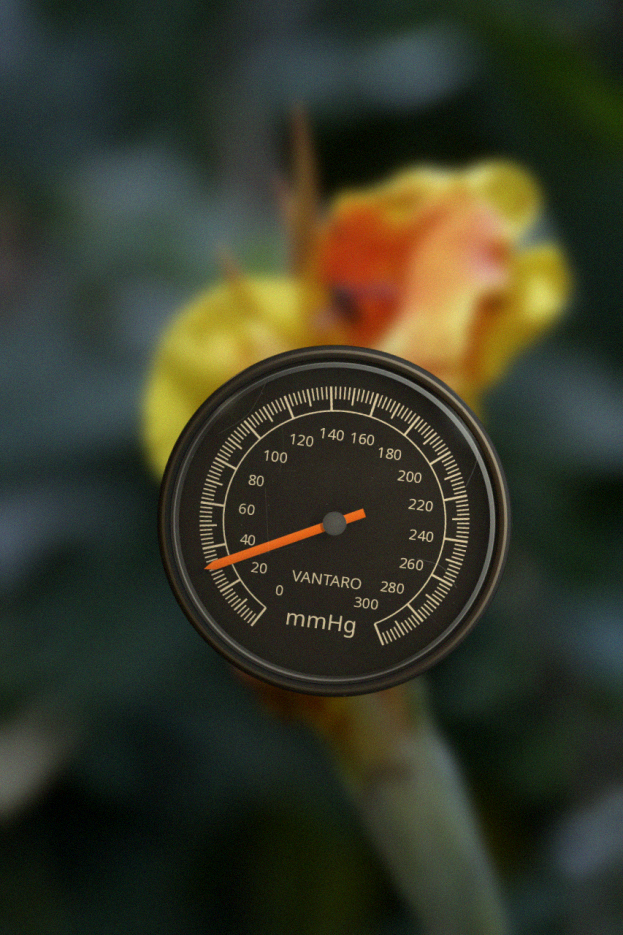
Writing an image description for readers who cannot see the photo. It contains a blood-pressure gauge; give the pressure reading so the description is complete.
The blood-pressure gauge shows 32 mmHg
